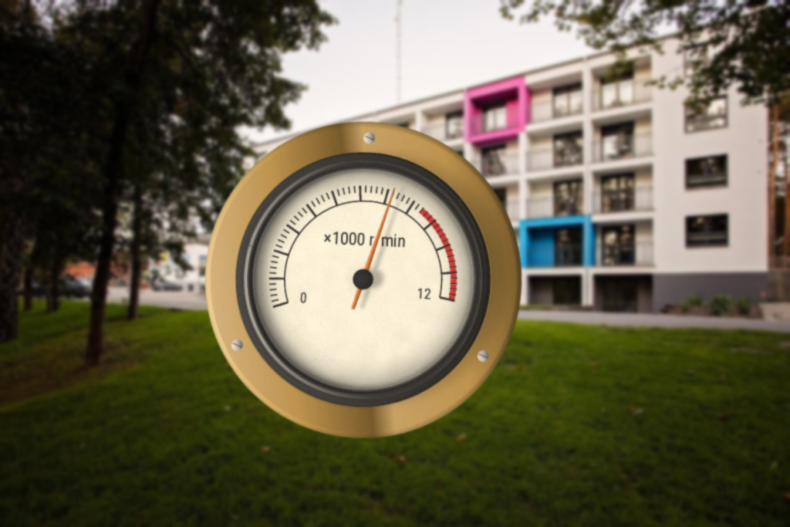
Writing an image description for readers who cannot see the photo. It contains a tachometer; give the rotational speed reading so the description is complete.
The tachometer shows 7200 rpm
